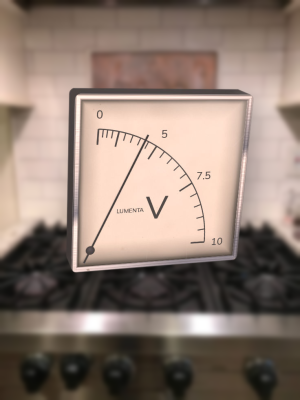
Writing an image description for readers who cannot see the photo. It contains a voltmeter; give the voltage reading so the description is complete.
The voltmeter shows 4.25 V
